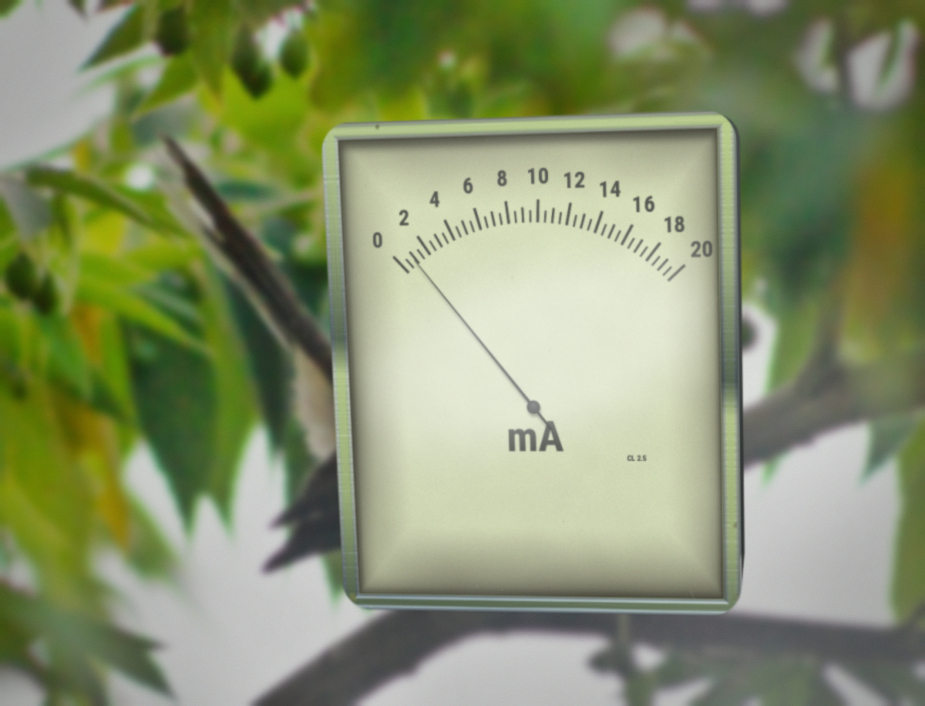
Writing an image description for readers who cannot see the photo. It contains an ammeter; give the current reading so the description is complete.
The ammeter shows 1 mA
